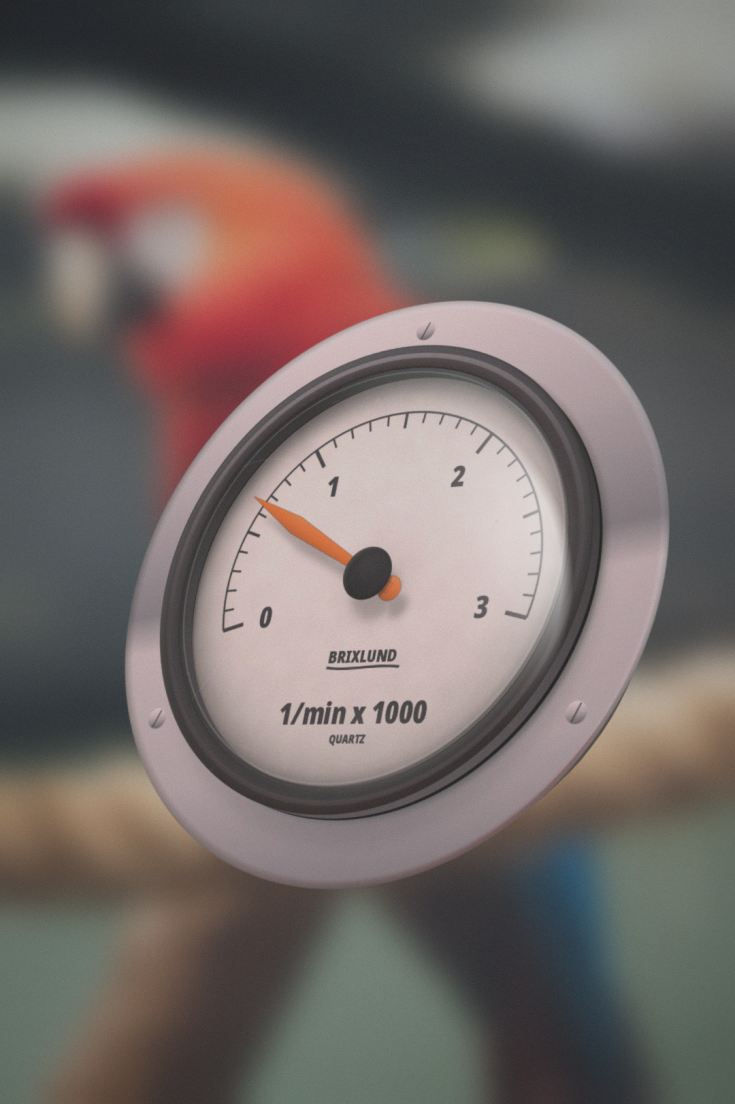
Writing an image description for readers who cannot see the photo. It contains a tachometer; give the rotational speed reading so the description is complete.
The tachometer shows 650 rpm
